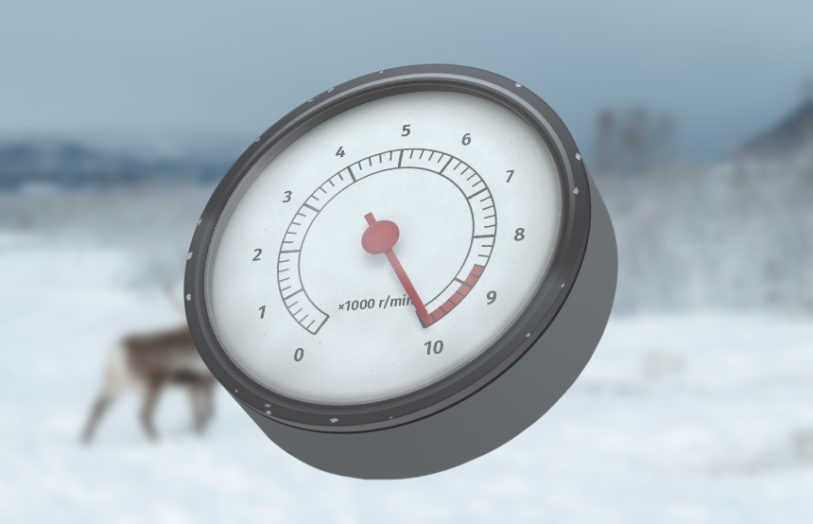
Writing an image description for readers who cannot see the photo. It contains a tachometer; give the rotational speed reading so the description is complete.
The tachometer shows 9900 rpm
